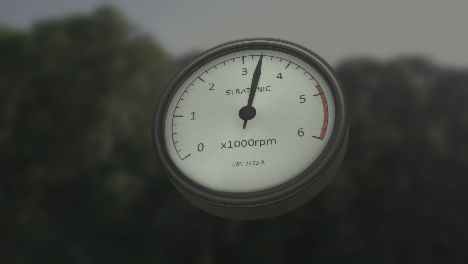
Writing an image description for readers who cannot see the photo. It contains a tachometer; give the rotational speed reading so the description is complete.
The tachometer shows 3400 rpm
